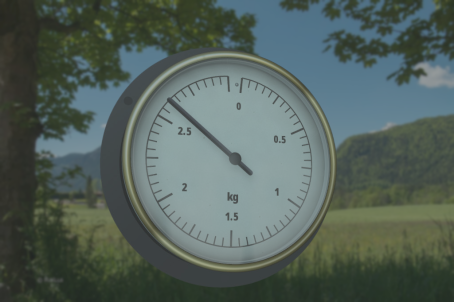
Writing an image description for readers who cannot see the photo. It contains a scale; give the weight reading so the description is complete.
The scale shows 2.6 kg
